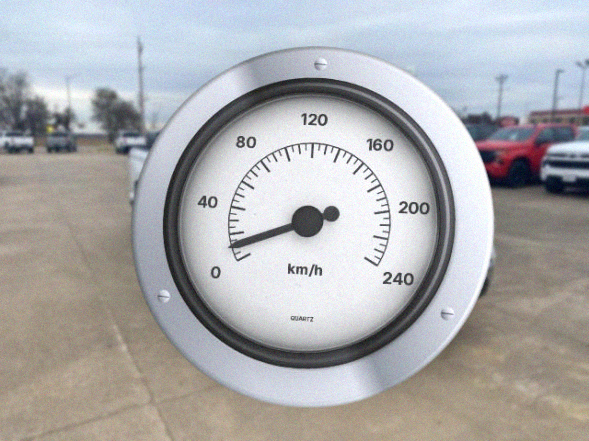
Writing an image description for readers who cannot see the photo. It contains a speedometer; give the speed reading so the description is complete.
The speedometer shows 10 km/h
